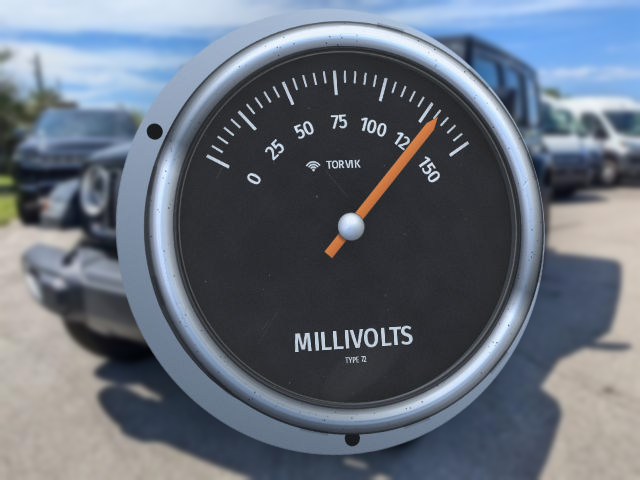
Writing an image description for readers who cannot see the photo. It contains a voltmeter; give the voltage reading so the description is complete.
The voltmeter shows 130 mV
